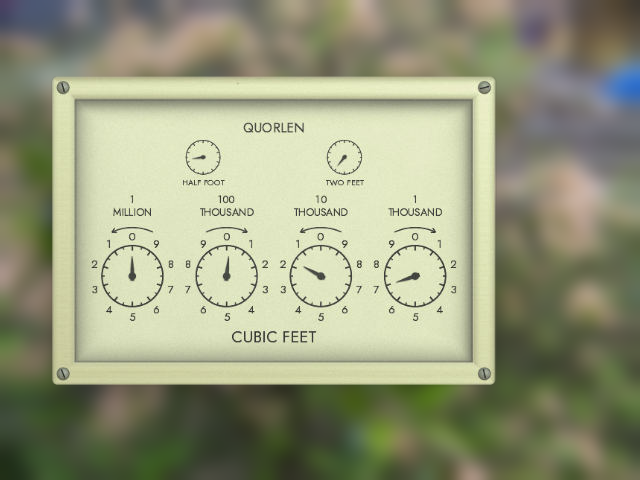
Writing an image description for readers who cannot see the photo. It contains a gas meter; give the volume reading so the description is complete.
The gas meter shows 1700 ft³
